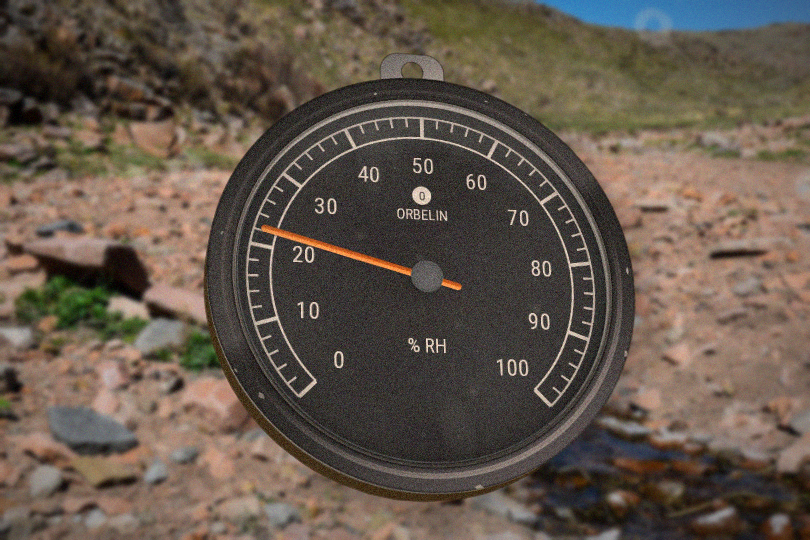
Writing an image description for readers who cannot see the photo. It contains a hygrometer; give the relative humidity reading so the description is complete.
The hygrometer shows 22 %
